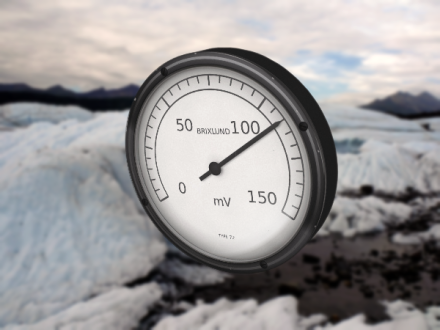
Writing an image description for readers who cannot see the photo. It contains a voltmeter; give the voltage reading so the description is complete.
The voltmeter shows 110 mV
